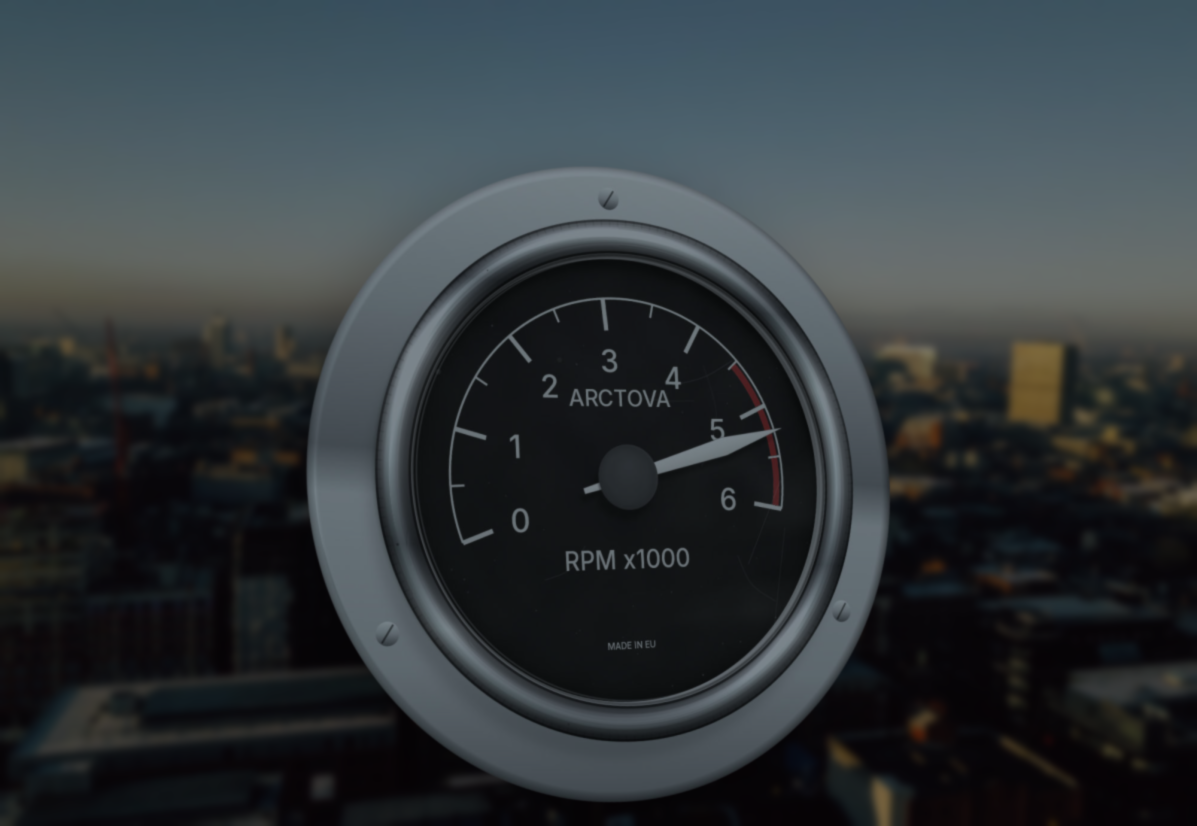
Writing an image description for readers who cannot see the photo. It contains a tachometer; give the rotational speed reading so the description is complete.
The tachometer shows 5250 rpm
